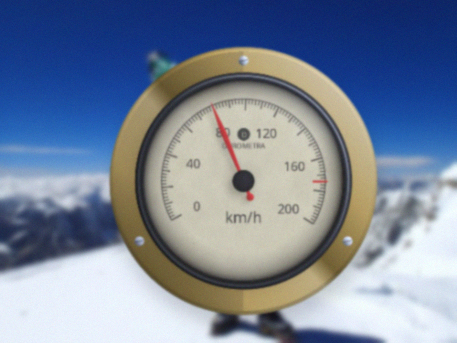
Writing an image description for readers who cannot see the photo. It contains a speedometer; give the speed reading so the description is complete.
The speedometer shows 80 km/h
